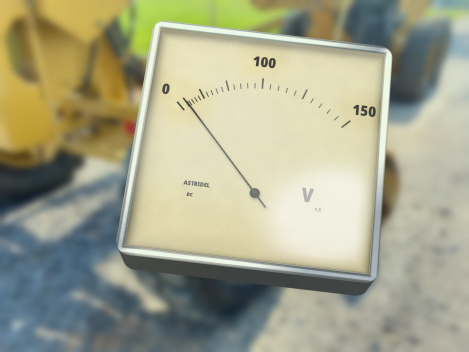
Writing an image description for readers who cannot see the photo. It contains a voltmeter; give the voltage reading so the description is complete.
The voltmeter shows 25 V
